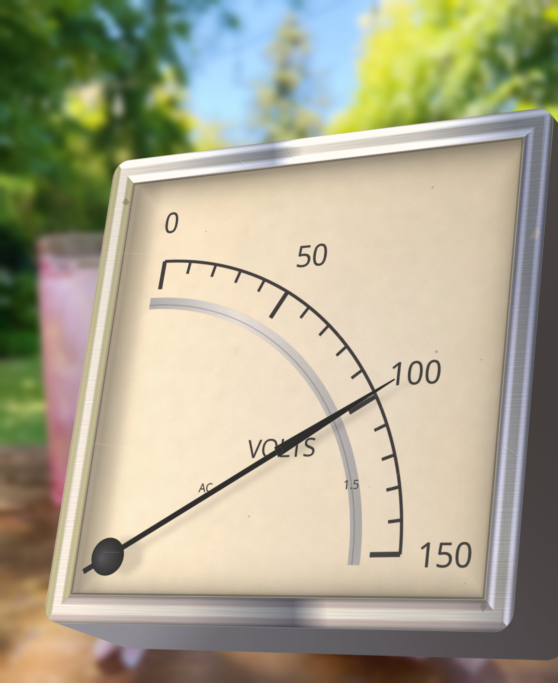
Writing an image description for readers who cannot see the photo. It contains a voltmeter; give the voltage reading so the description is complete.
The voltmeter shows 100 V
